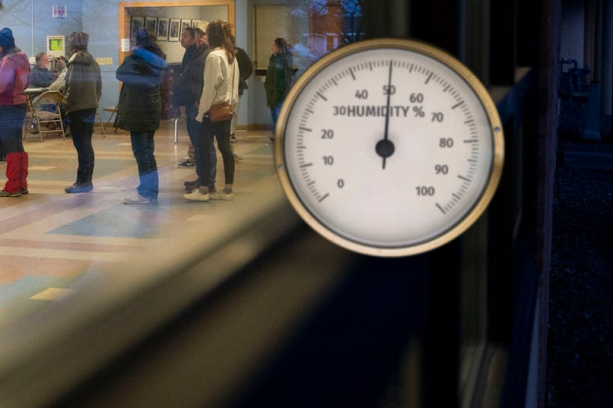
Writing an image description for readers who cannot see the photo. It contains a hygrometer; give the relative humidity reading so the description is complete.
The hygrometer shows 50 %
